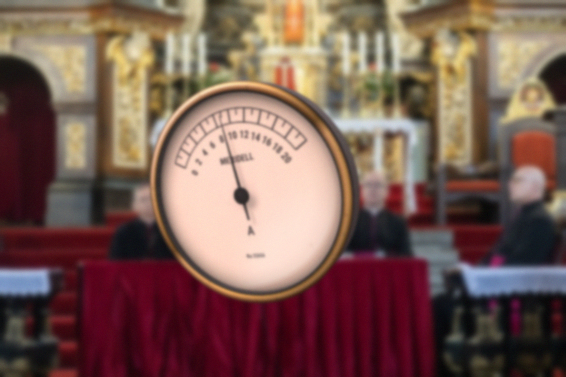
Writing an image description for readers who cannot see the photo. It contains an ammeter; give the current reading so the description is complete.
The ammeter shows 9 A
